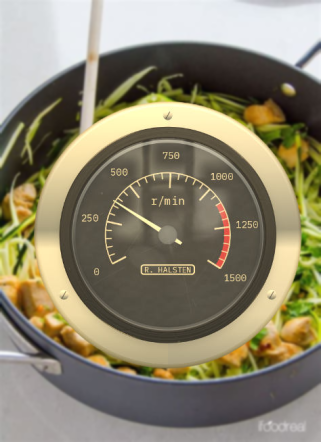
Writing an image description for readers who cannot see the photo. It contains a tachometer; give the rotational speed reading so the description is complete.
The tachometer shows 375 rpm
